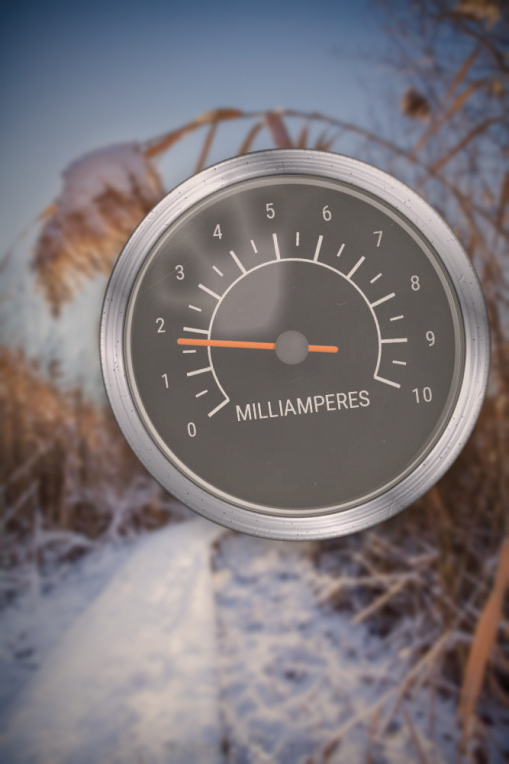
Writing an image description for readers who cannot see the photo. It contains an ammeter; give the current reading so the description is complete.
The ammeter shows 1.75 mA
